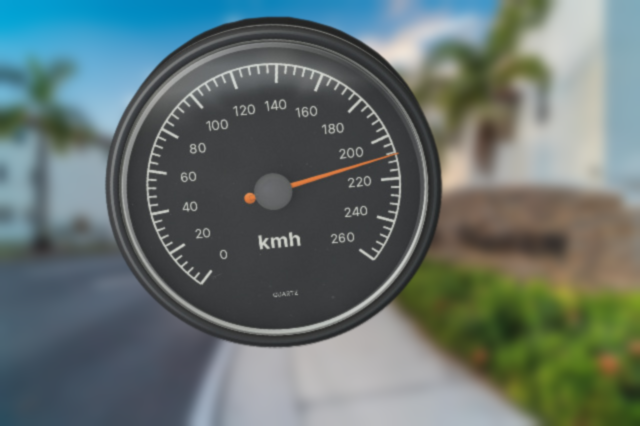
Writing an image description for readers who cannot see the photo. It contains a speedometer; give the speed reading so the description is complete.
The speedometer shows 208 km/h
